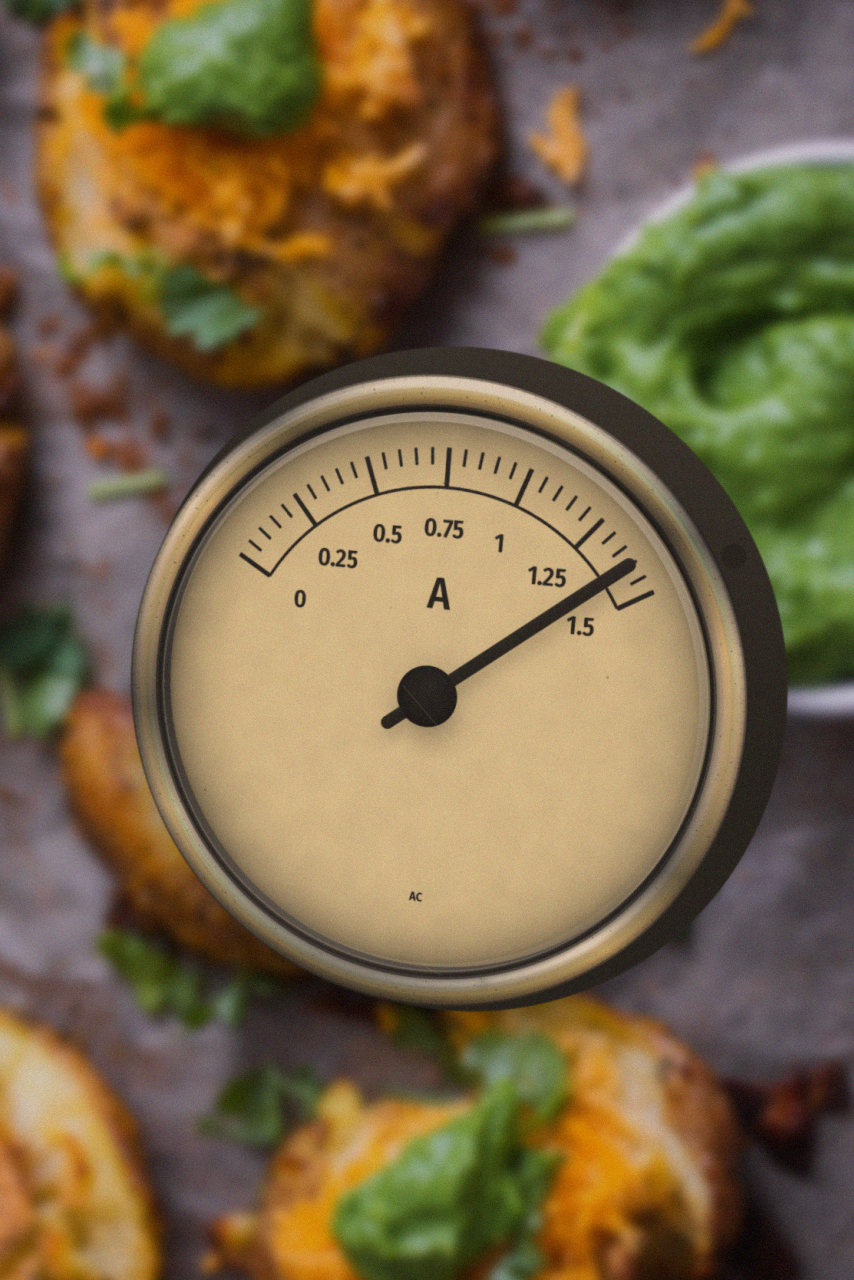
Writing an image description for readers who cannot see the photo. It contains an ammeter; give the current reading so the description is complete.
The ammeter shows 1.4 A
